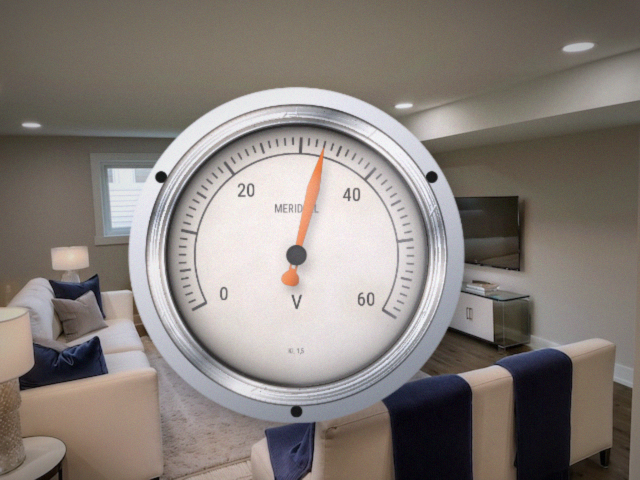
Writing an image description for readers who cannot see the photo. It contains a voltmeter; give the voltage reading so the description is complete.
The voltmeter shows 33 V
